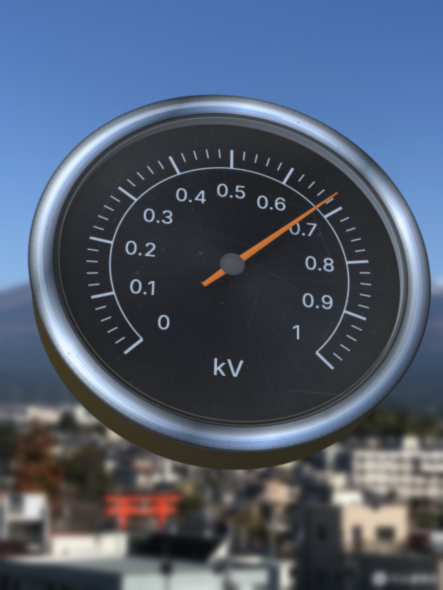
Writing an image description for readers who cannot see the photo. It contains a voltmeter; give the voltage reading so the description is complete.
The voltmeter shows 0.68 kV
